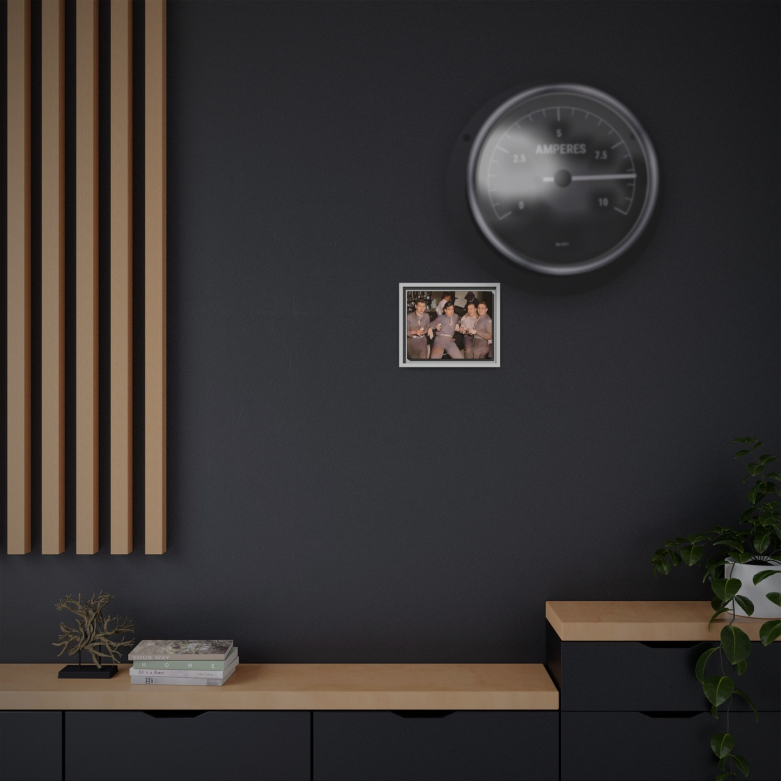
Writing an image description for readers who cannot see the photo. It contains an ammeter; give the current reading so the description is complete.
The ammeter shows 8.75 A
